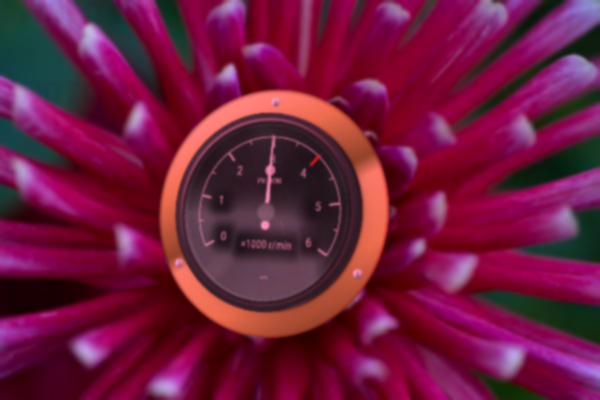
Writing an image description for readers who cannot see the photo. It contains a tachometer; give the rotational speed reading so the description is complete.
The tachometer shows 3000 rpm
